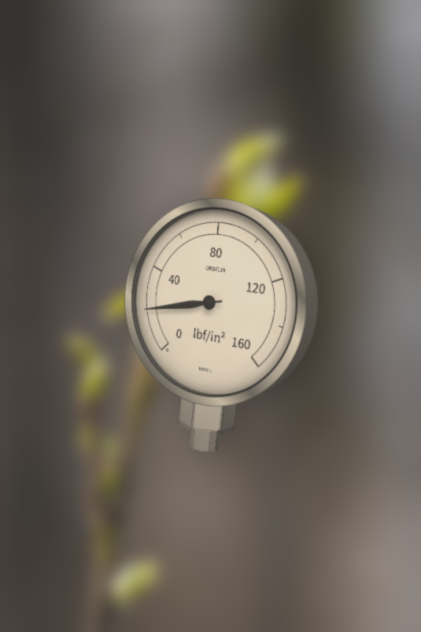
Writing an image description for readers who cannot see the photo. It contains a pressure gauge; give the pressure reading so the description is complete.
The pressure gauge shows 20 psi
